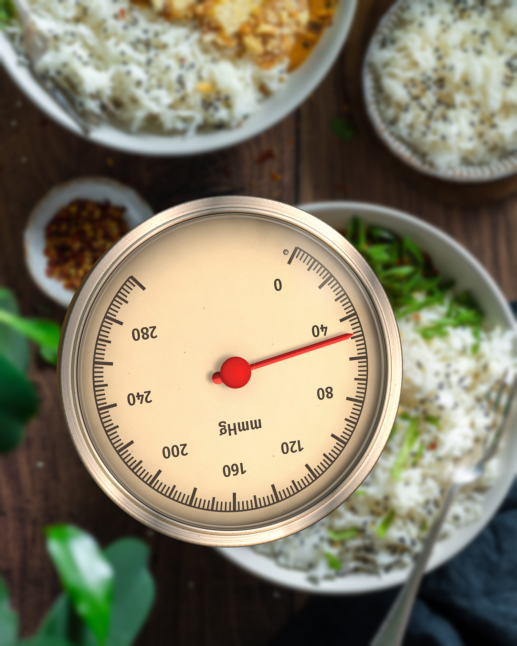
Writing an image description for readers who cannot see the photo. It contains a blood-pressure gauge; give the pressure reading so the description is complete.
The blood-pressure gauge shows 48 mmHg
